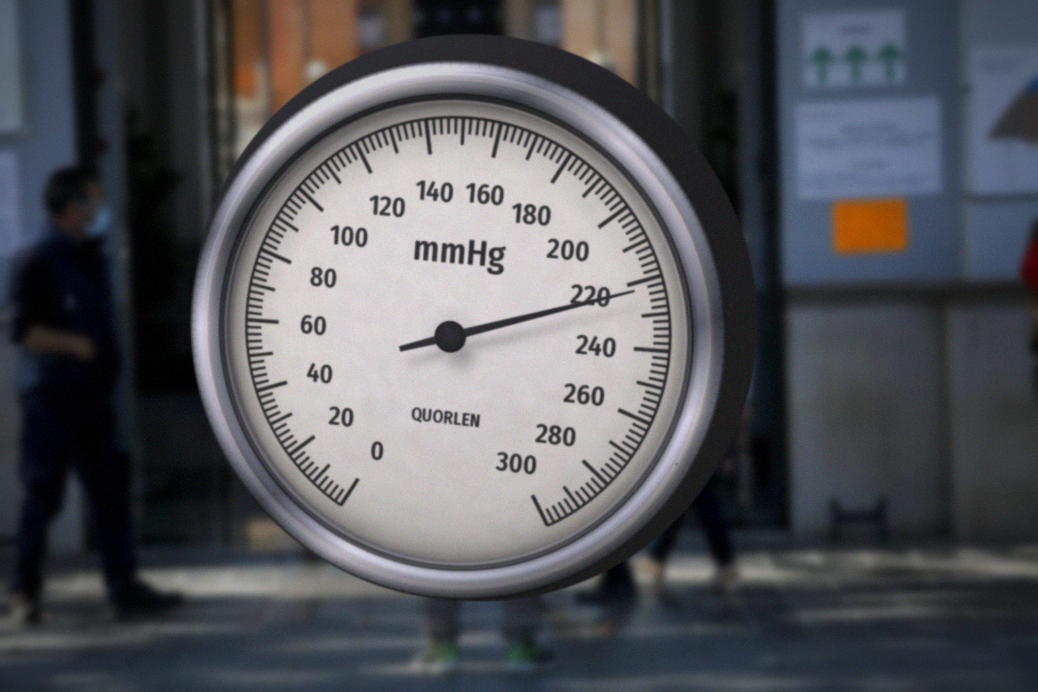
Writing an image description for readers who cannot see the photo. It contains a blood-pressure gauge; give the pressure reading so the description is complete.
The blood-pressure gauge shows 222 mmHg
